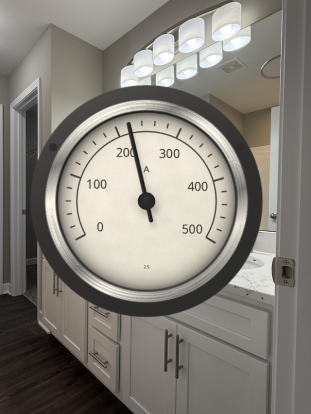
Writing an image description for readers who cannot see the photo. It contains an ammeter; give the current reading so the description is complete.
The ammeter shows 220 A
